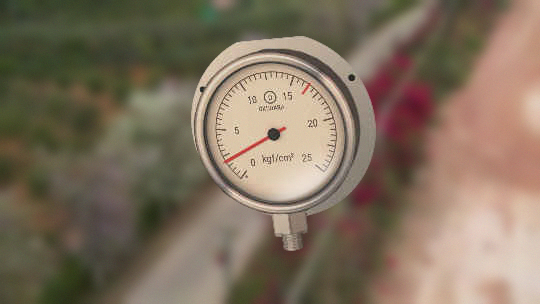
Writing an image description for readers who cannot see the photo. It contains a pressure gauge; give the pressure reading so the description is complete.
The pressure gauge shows 2 kg/cm²
